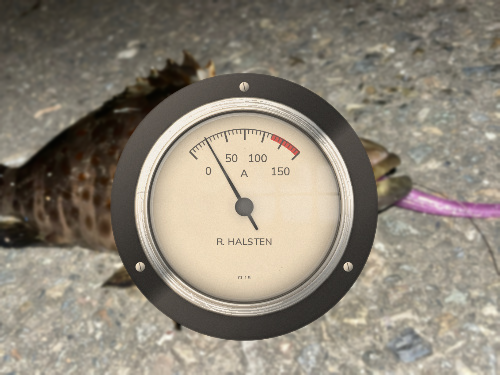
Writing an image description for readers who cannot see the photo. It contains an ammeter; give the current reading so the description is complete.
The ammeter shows 25 A
